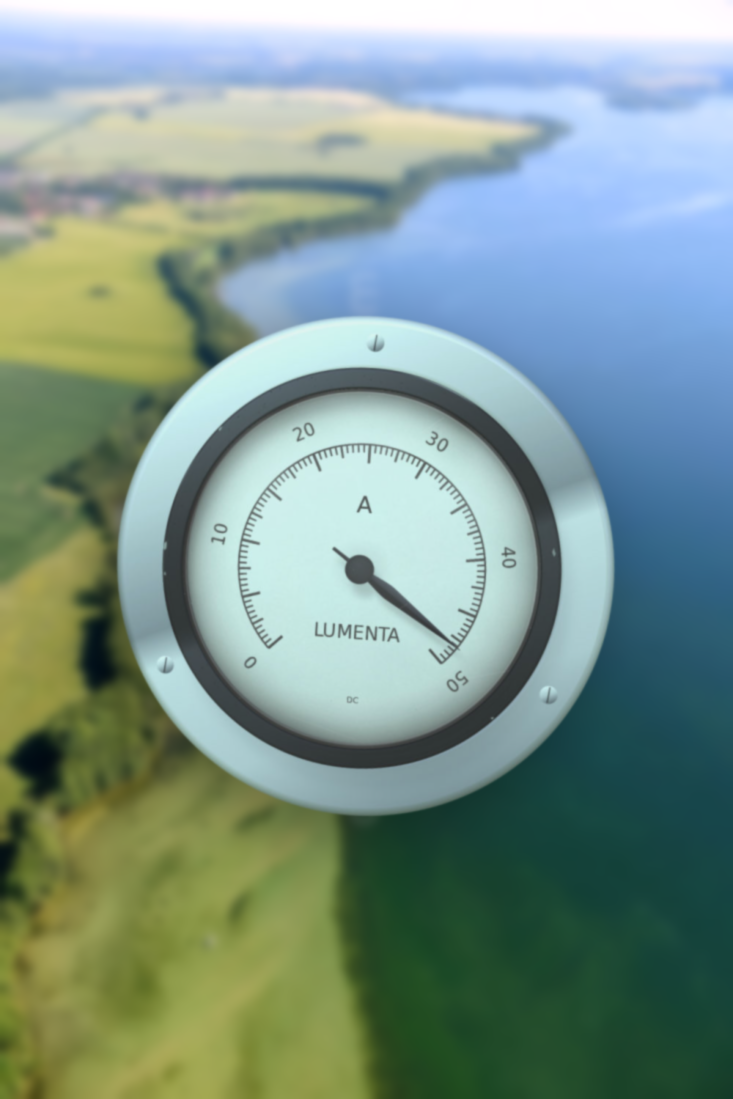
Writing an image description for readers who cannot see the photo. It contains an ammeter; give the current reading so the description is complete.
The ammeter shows 48 A
